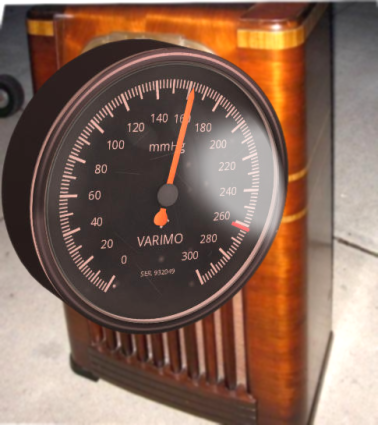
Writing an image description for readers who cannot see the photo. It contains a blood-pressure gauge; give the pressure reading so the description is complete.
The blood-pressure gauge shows 160 mmHg
